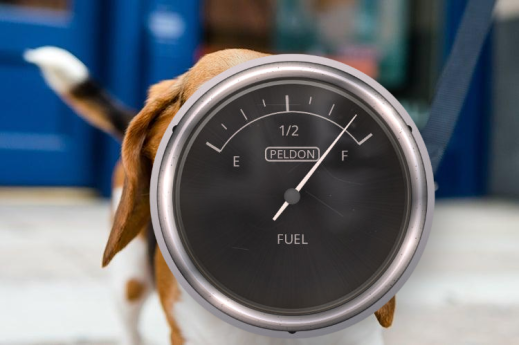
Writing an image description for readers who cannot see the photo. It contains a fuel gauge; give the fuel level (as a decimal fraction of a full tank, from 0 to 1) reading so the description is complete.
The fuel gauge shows 0.875
